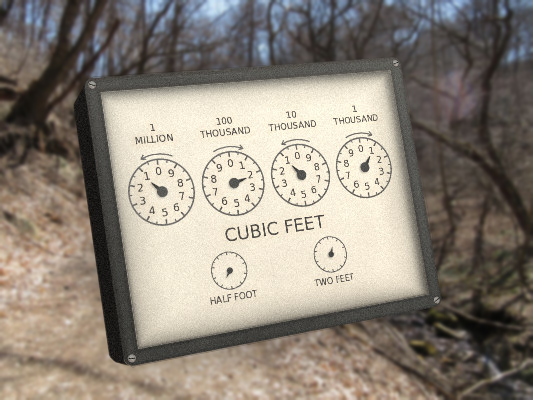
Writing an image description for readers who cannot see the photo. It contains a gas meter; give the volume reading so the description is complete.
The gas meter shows 121100 ft³
